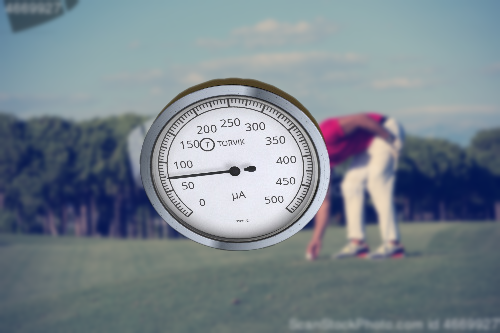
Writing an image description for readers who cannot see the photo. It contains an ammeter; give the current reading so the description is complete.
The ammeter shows 75 µA
